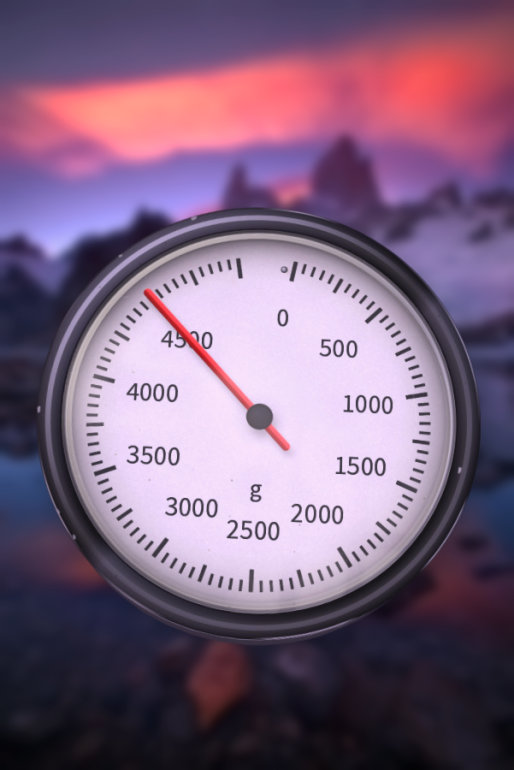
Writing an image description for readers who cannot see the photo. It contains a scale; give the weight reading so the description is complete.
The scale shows 4500 g
